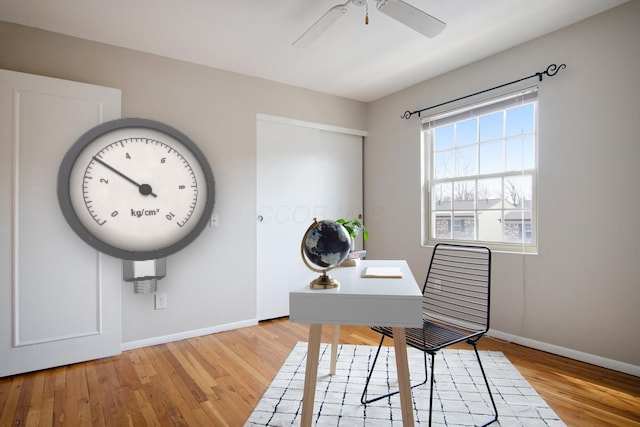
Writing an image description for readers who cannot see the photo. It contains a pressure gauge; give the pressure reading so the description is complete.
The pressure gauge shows 2.8 kg/cm²
